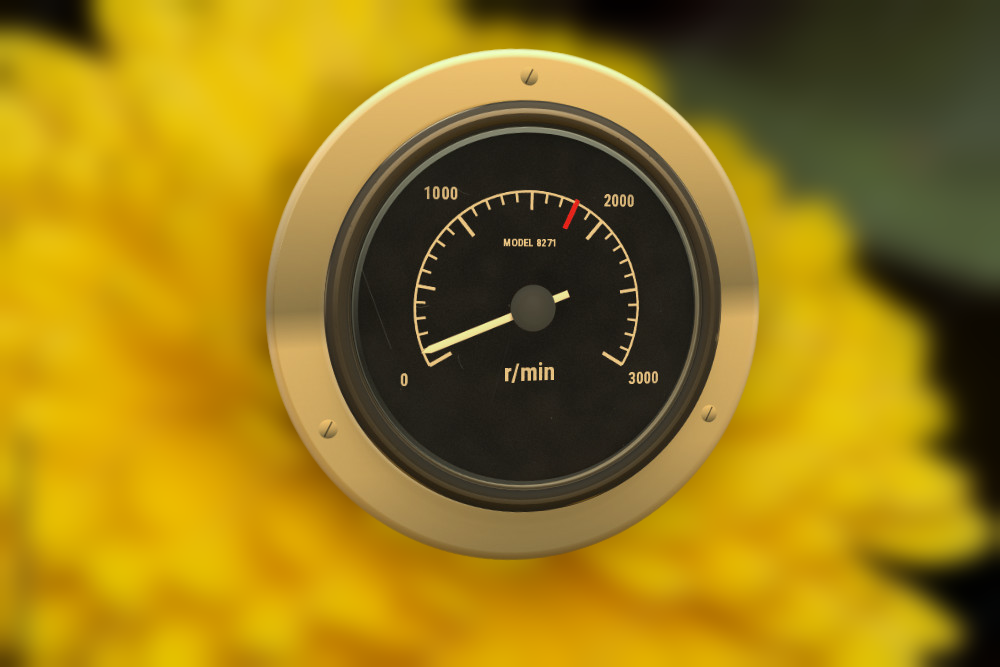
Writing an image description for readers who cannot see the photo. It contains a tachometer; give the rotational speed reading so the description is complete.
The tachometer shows 100 rpm
